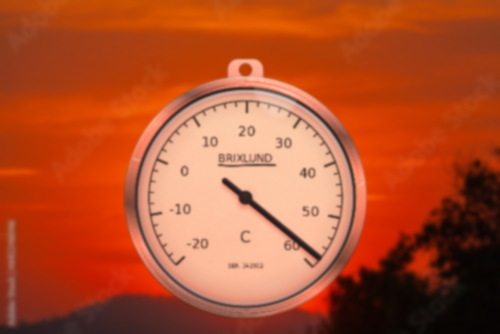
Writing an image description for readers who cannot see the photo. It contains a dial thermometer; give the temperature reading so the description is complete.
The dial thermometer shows 58 °C
